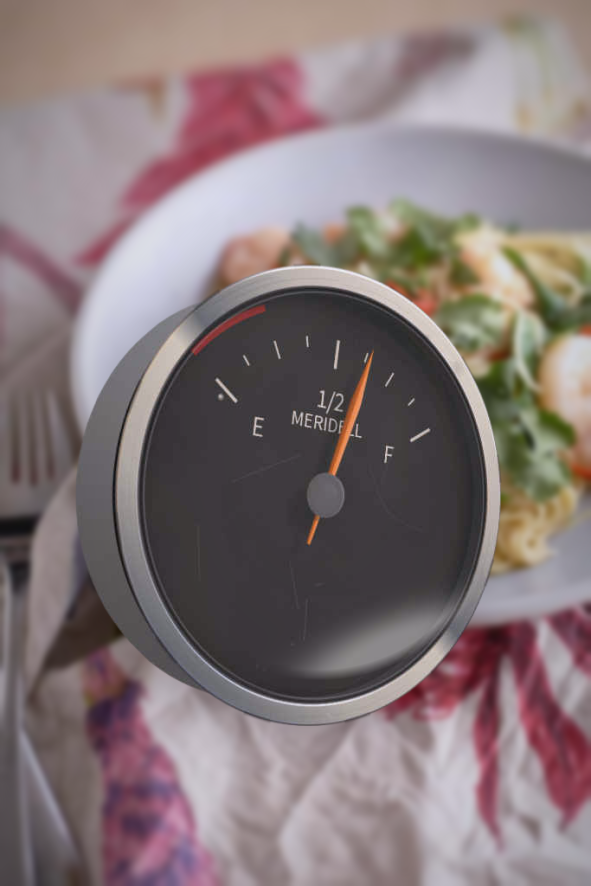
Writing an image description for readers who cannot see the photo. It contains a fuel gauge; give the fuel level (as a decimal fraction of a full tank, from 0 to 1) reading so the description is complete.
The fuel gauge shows 0.625
